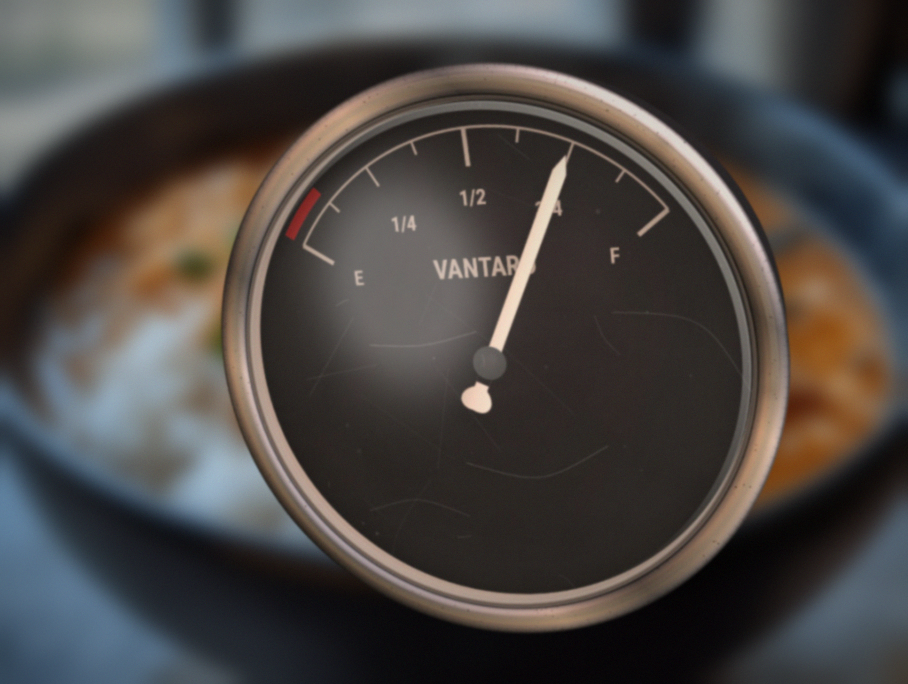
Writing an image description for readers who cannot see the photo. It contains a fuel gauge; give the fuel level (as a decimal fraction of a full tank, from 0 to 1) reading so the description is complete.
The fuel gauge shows 0.75
